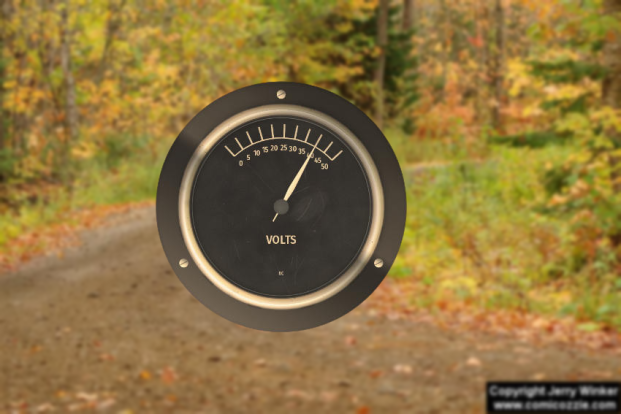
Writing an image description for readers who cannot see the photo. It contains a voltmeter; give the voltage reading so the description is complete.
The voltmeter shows 40 V
